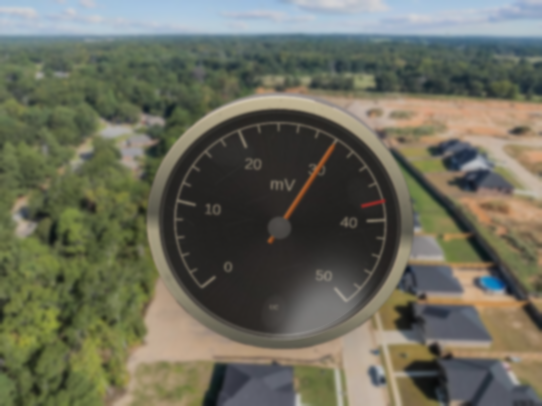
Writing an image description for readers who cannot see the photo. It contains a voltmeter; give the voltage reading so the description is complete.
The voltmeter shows 30 mV
